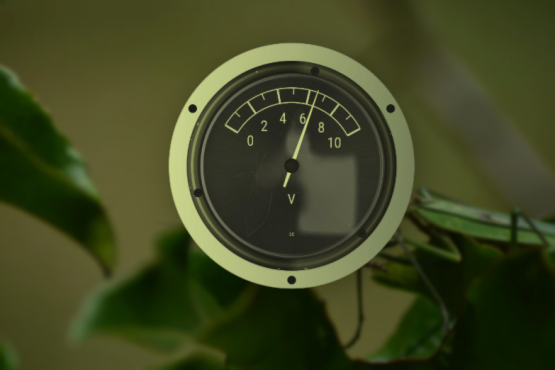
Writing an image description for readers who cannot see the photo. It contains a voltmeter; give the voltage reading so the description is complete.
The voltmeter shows 6.5 V
